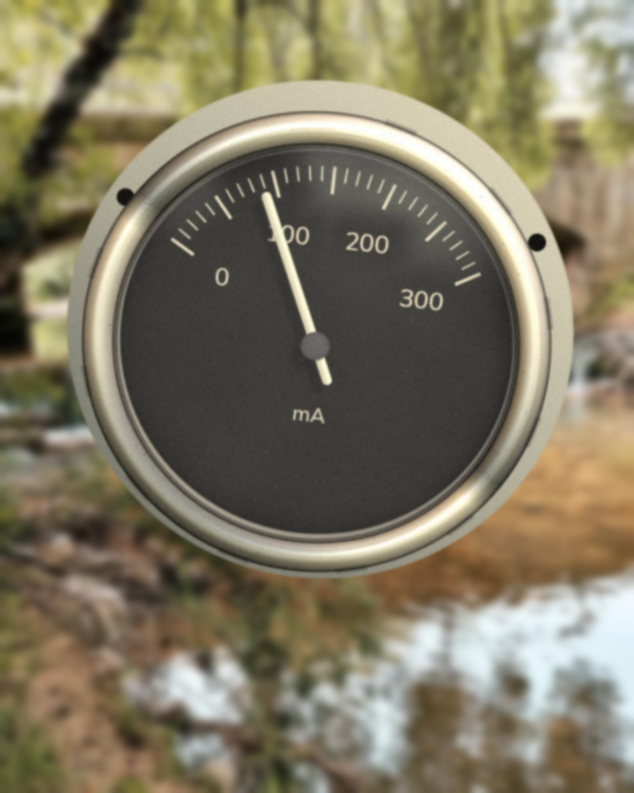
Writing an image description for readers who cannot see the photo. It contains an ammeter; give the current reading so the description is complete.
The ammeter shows 90 mA
